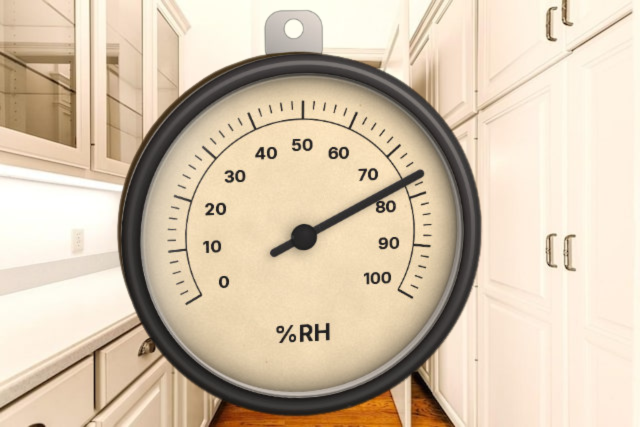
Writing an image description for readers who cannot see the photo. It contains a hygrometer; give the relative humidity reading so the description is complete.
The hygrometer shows 76 %
